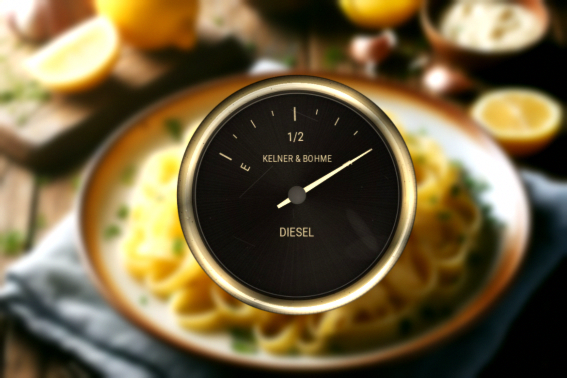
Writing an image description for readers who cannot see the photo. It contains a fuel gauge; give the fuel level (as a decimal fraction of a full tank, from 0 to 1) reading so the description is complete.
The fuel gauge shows 1
